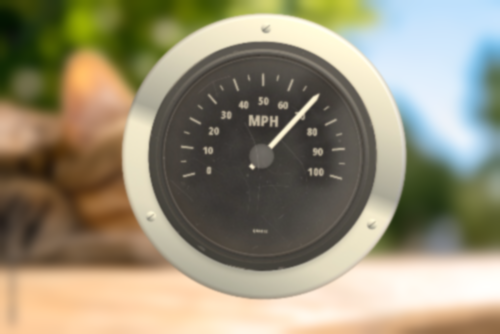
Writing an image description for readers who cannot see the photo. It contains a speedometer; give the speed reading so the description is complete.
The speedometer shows 70 mph
